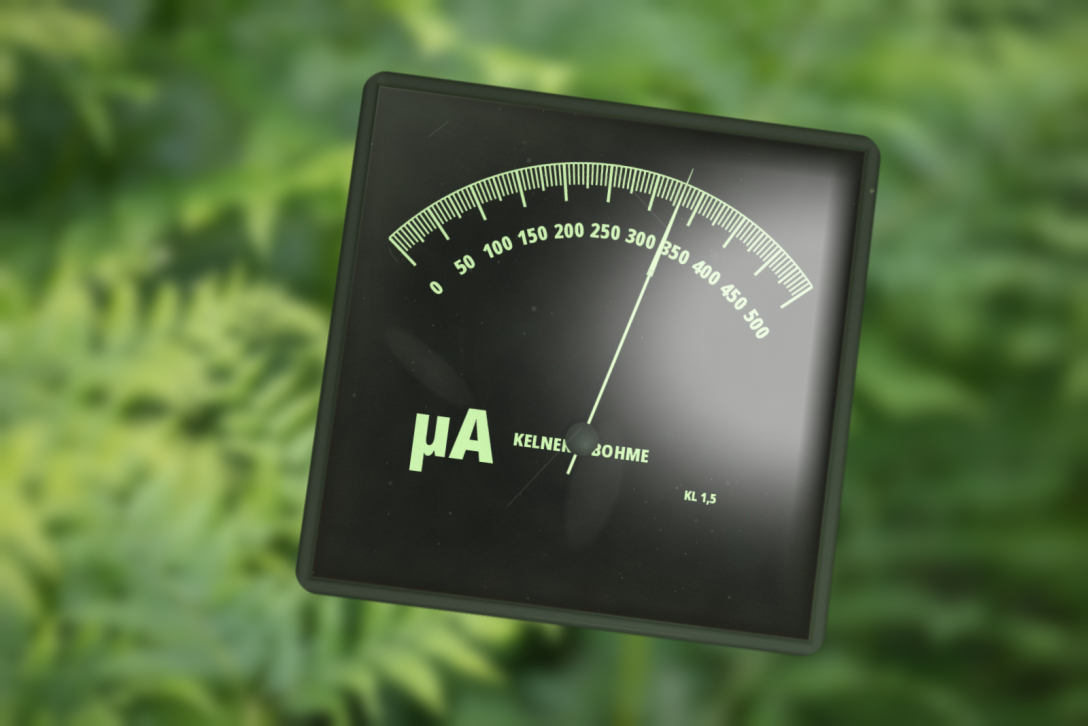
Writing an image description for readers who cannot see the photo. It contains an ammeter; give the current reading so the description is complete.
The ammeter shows 330 µA
